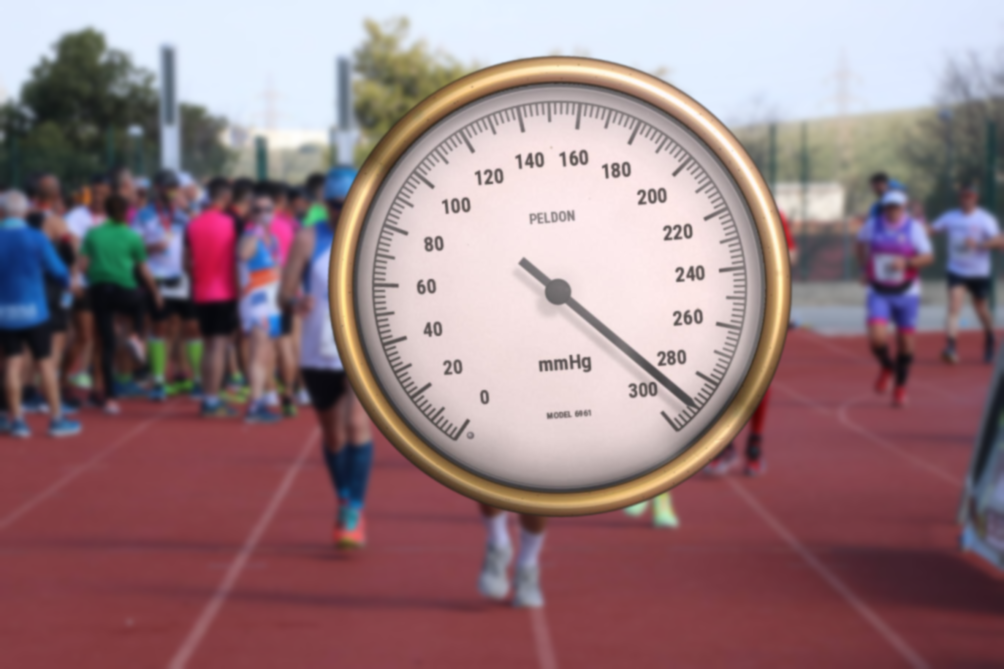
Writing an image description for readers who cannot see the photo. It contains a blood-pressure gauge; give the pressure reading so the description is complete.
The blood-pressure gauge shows 290 mmHg
